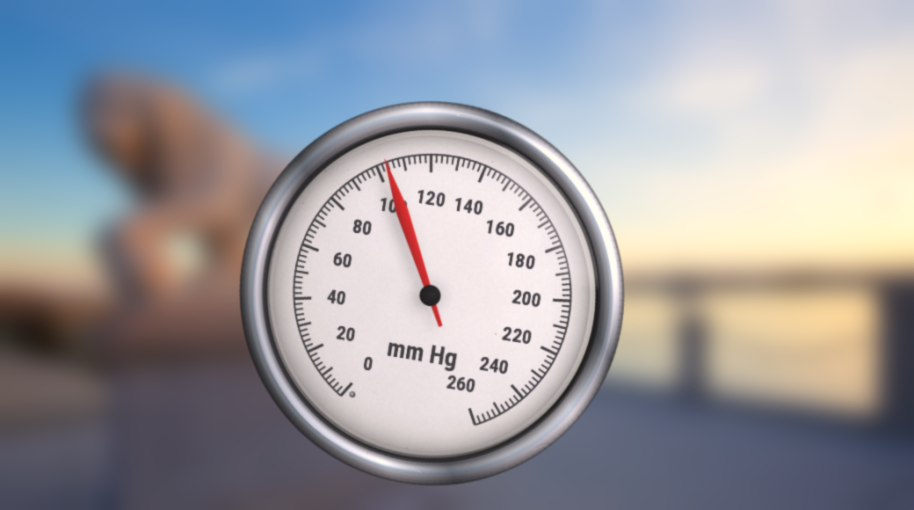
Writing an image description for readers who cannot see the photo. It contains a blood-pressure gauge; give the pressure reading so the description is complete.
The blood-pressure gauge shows 104 mmHg
